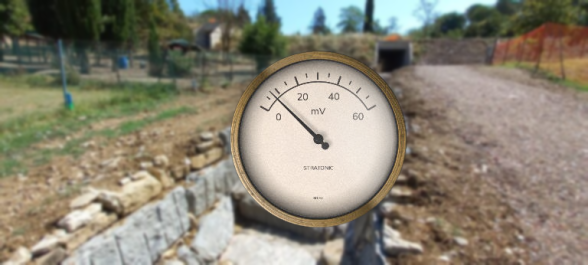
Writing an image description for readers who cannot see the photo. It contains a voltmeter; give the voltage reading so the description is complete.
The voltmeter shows 7.5 mV
